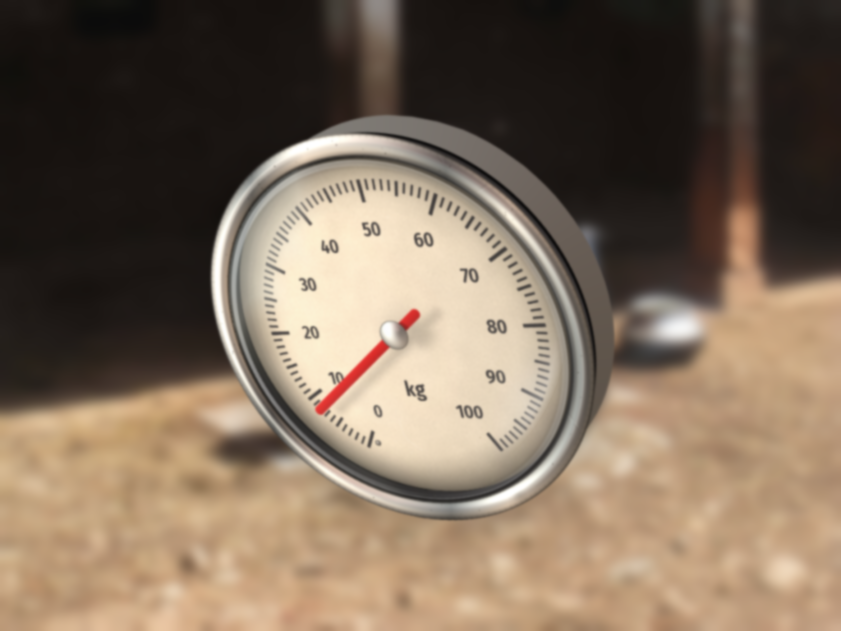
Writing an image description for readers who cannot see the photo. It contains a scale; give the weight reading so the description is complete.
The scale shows 8 kg
